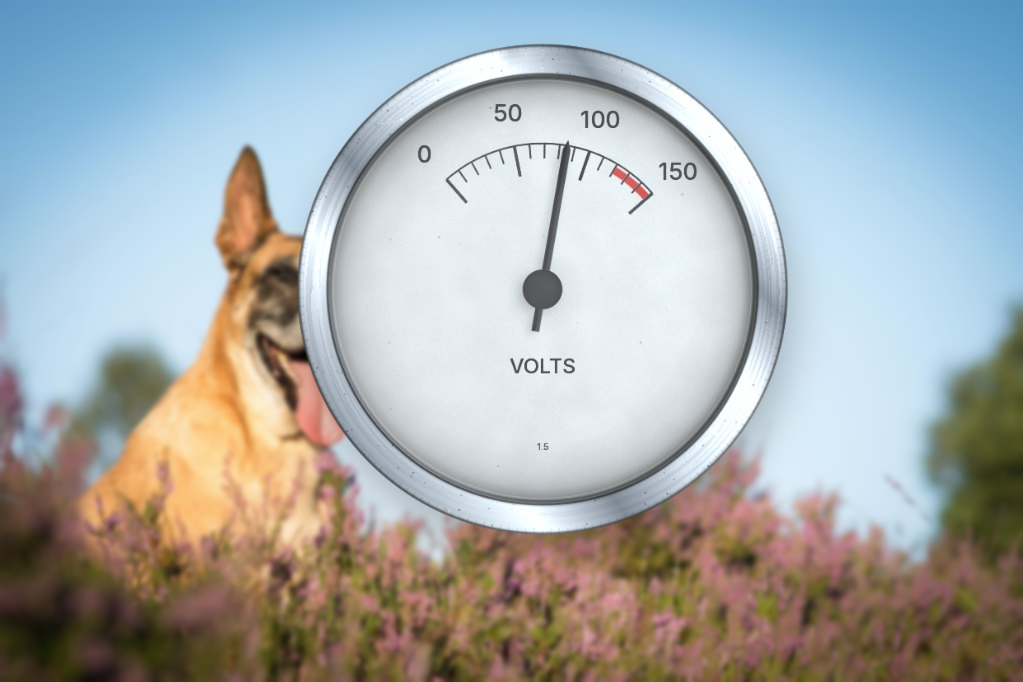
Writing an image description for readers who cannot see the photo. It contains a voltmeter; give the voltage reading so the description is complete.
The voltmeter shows 85 V
